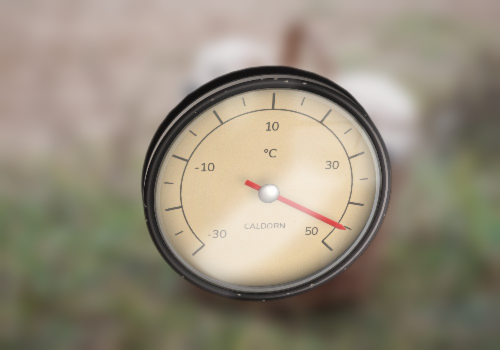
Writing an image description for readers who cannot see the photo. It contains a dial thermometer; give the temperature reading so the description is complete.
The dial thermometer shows 45 °C
